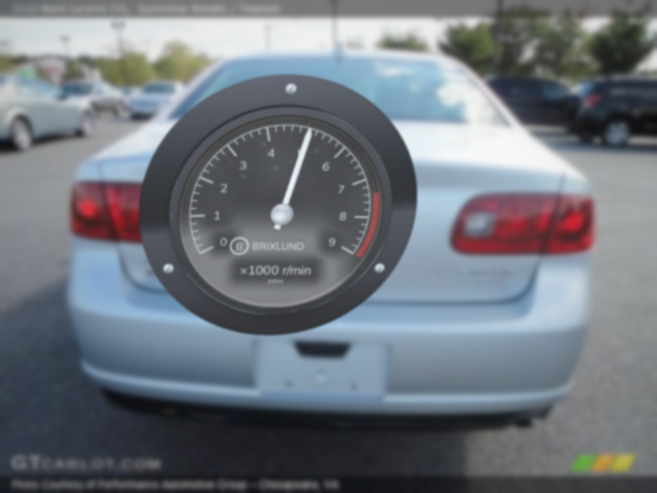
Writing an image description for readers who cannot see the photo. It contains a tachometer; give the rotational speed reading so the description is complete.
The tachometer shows 5000 rpm
